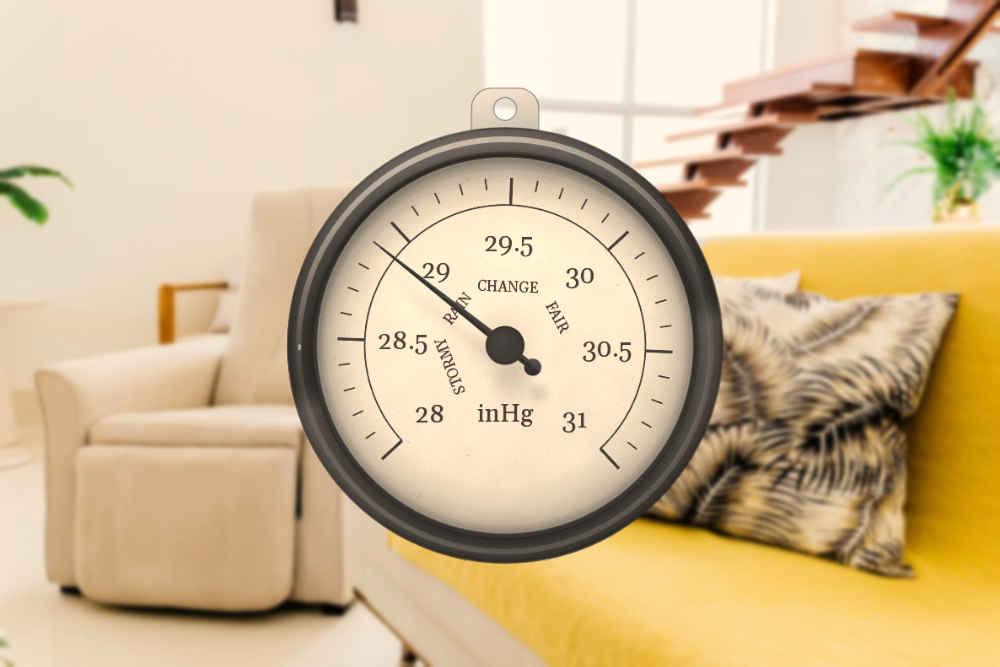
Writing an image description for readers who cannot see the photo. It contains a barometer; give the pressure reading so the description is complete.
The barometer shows 28.9 inHg
